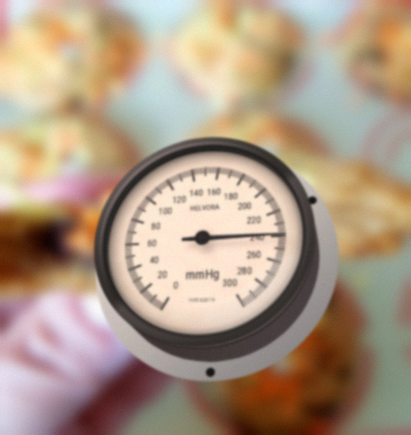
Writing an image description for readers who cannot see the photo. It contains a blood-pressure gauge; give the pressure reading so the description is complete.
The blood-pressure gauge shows 240 mmHg
